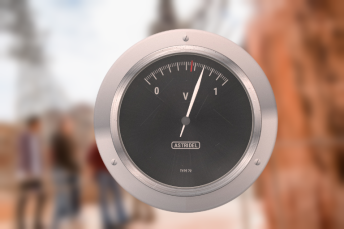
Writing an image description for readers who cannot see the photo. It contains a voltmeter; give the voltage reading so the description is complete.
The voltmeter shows 0.7 V
